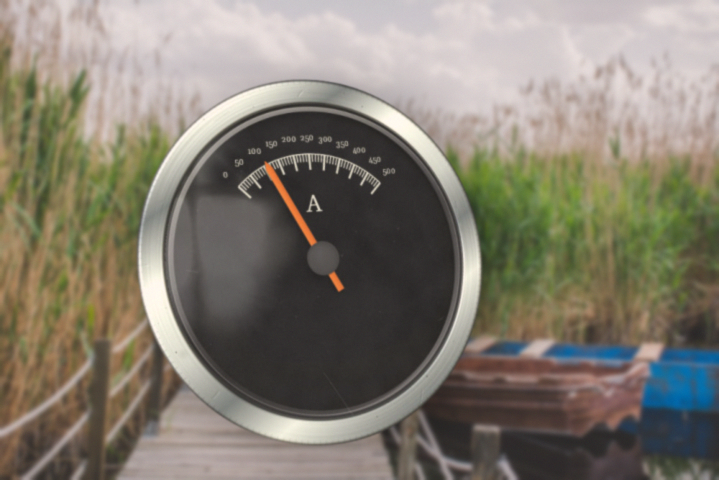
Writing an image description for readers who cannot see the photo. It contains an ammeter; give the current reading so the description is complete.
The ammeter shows 100 A
